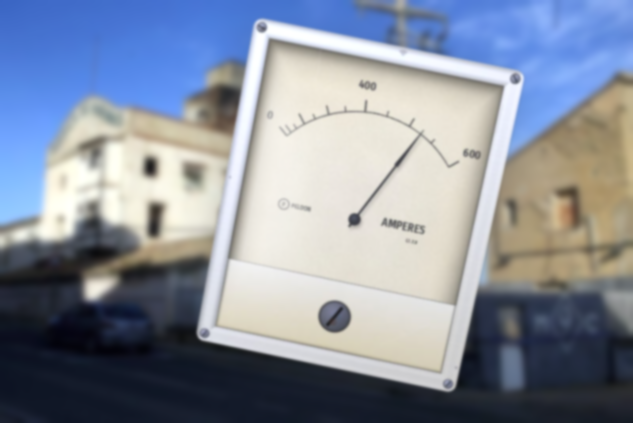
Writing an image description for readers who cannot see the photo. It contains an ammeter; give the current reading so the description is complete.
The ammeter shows 525 A
